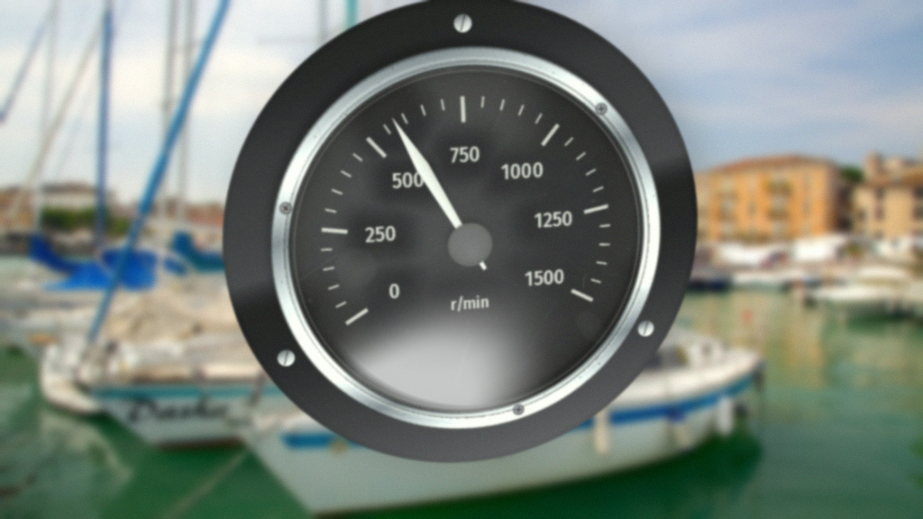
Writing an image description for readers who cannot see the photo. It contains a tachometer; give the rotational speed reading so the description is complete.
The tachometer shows 575 rpm
